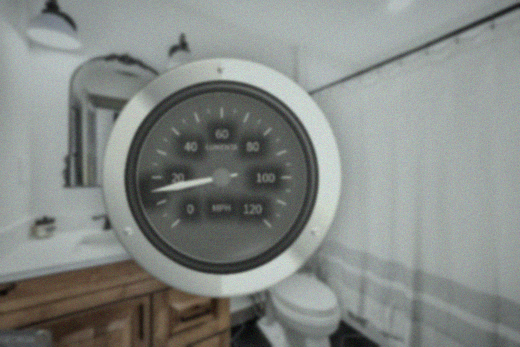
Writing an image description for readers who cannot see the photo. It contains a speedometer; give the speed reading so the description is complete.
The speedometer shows 15 mph
